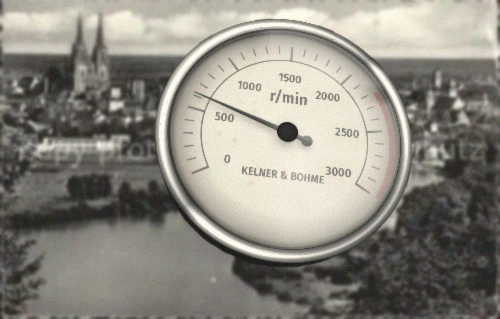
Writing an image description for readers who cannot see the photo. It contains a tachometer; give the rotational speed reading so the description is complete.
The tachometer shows 600 rpm
